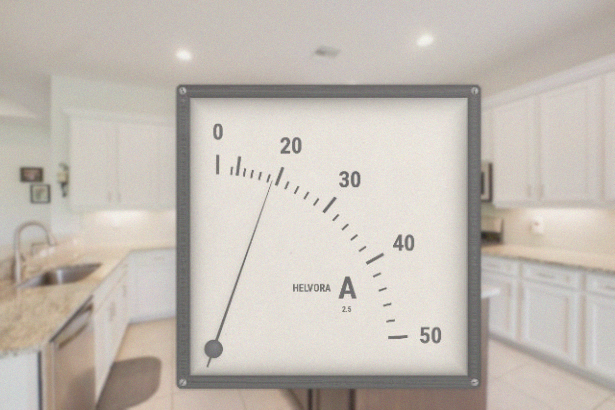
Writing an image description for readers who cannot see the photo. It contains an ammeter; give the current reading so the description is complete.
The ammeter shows 19 A
